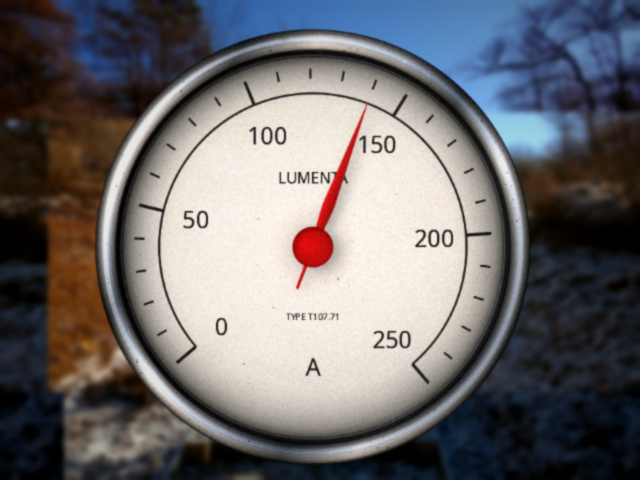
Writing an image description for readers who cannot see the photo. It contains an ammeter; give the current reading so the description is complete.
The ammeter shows 140 A
